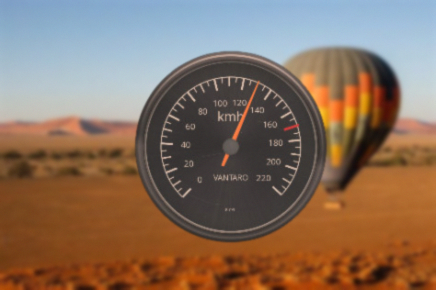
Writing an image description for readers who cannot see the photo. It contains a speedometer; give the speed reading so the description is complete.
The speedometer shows 130 km/h
